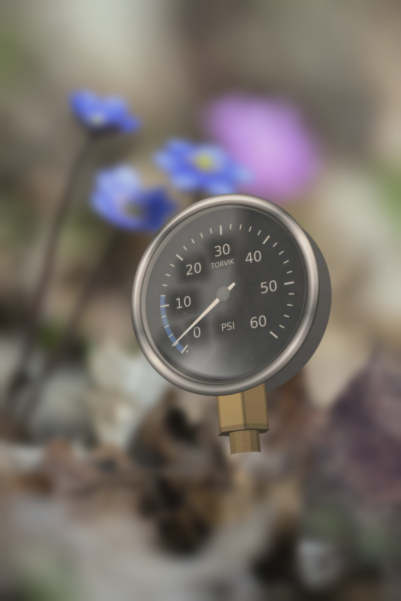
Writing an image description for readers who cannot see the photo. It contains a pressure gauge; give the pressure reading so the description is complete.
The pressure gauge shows 2 psi
